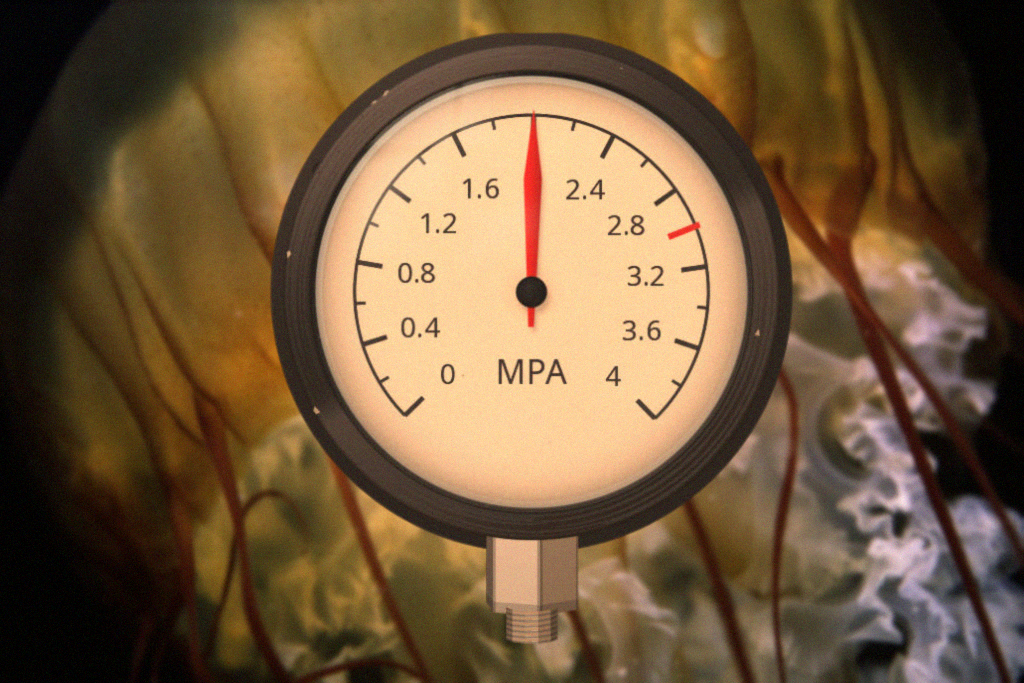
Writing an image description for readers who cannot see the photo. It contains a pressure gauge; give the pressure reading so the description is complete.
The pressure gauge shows 2 MPa
